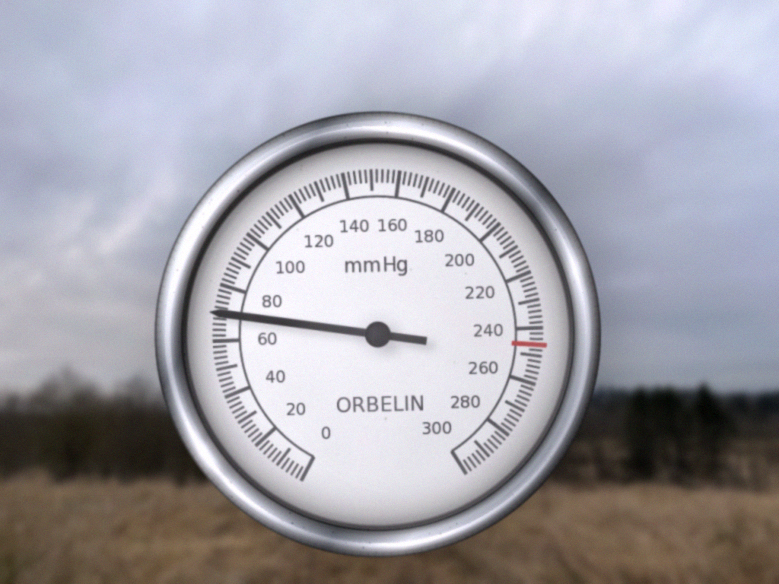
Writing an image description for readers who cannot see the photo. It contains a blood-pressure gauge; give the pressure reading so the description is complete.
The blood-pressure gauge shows 70 mmHg
